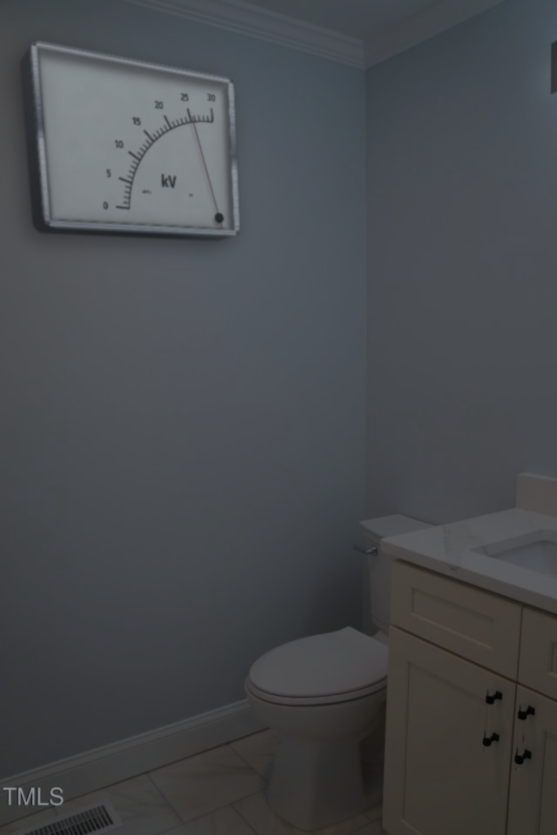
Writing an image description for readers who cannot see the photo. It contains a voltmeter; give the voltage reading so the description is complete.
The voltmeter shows 25 kV
